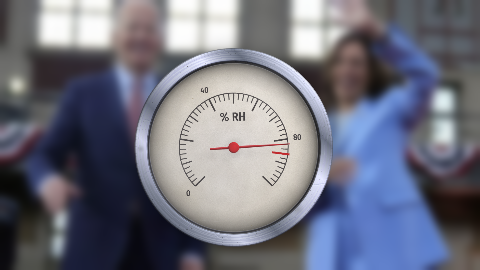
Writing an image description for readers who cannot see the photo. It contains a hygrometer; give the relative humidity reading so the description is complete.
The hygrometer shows 82 %
